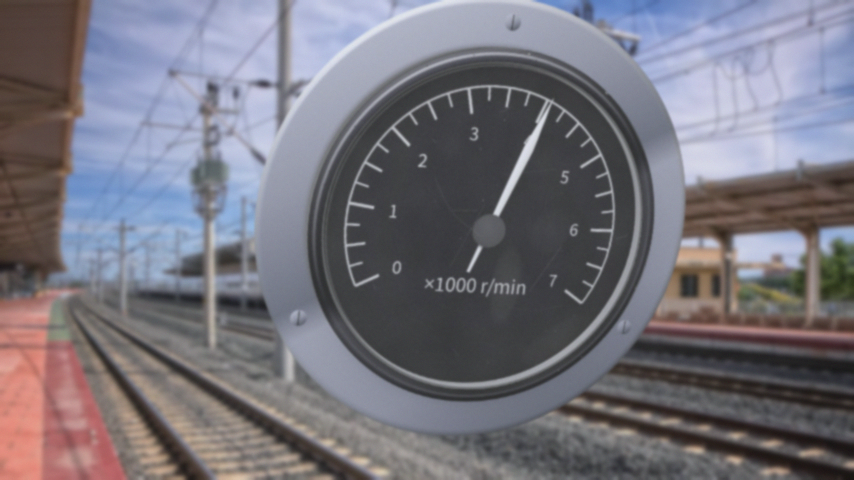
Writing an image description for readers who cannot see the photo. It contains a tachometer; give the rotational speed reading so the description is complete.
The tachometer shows 4000 rpm
